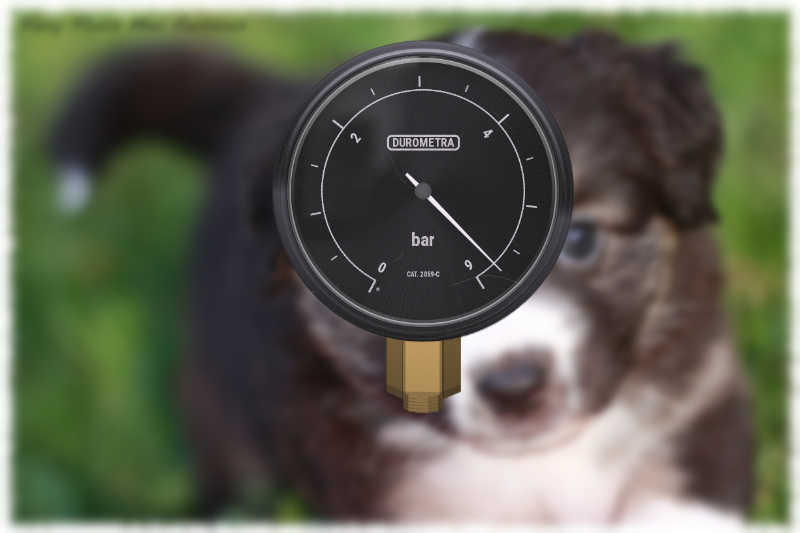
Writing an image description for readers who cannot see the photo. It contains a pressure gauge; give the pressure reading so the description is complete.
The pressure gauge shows 5.75 bar
